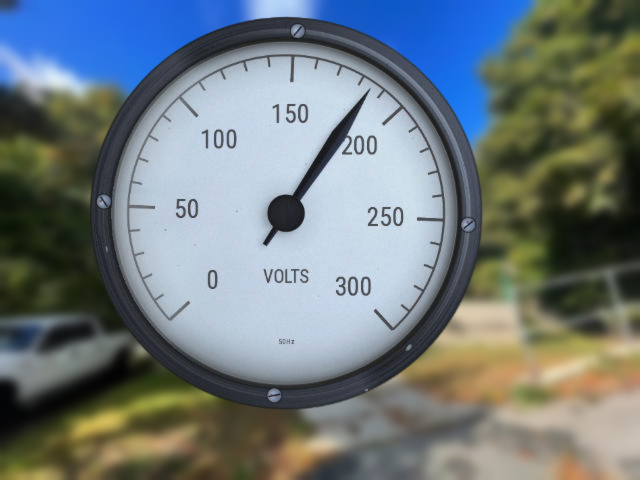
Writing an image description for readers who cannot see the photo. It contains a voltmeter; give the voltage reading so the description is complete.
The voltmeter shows 185 V
